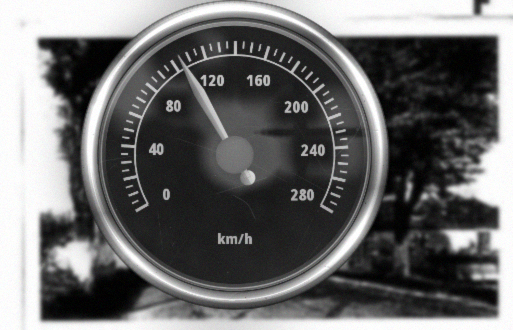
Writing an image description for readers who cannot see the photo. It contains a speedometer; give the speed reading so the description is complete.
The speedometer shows 105 km/h
